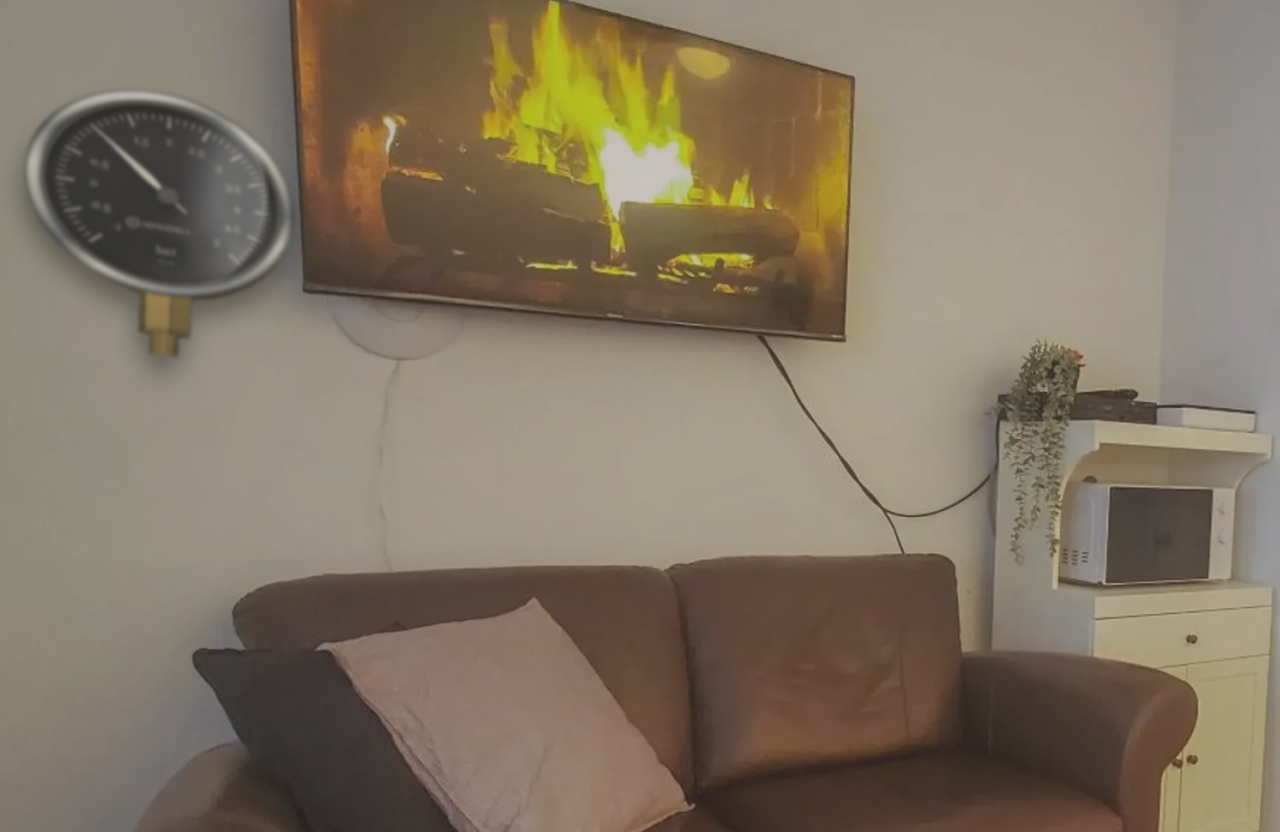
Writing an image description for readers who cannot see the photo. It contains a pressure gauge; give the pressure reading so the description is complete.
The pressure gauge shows 1 bar
